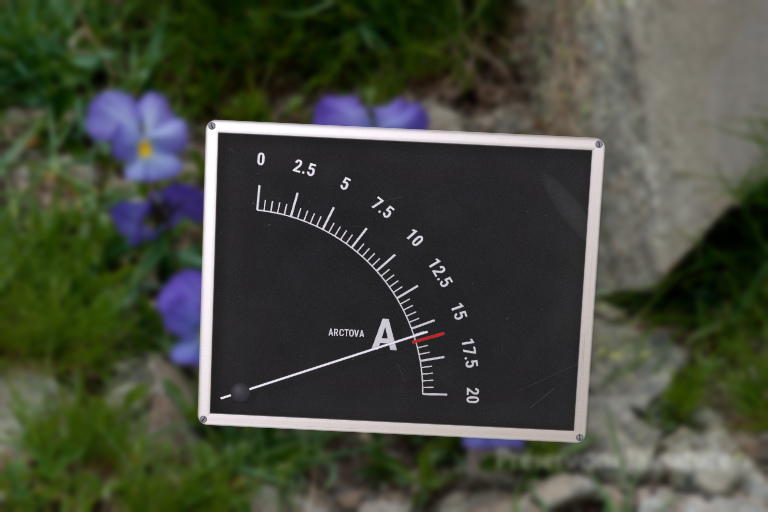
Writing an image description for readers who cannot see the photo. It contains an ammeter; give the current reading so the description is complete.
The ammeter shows 15.5 A
